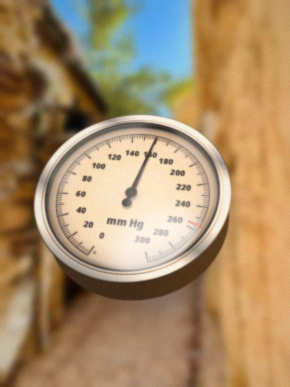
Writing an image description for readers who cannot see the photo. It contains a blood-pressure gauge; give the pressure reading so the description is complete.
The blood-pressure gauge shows 160 mmHg
